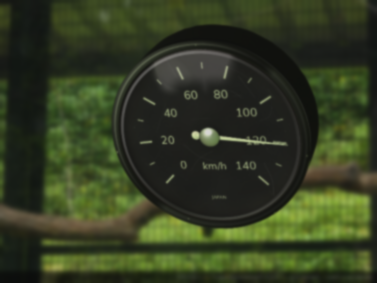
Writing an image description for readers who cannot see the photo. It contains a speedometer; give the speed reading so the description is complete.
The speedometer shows 120 km/h
